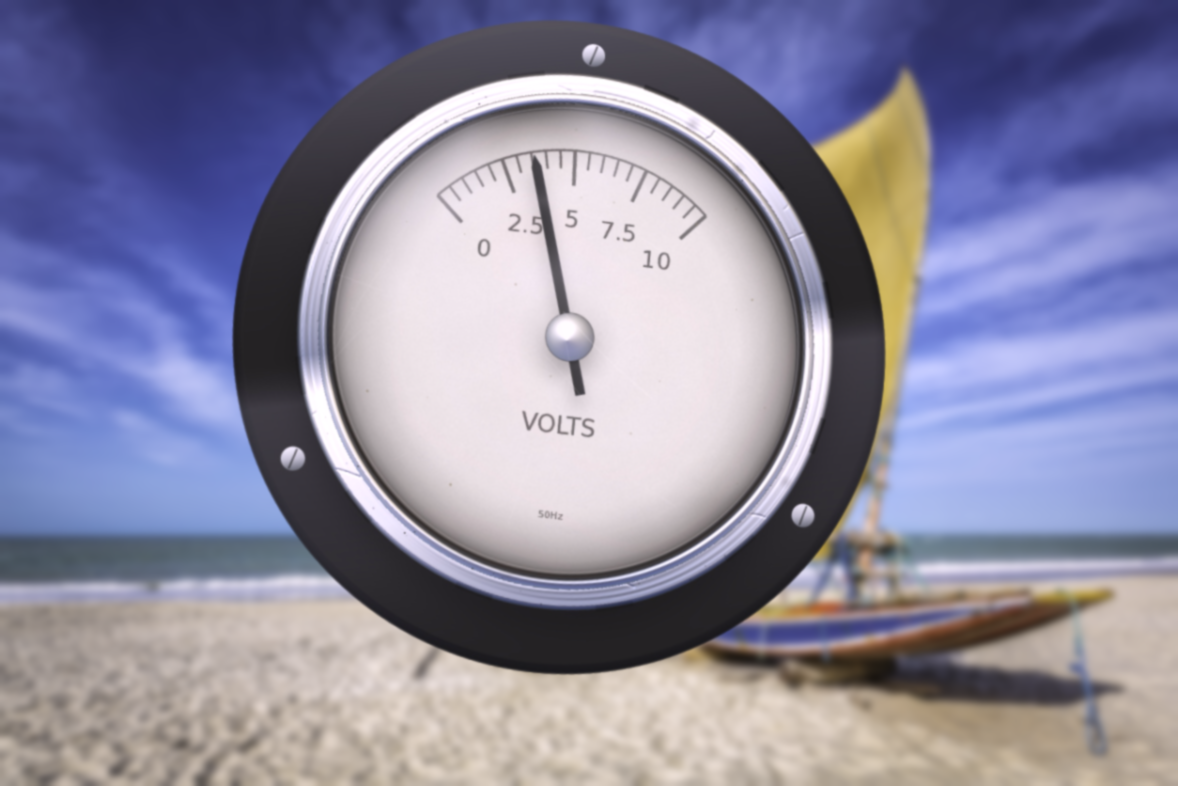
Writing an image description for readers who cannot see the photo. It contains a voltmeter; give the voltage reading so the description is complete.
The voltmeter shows 3.5 V
